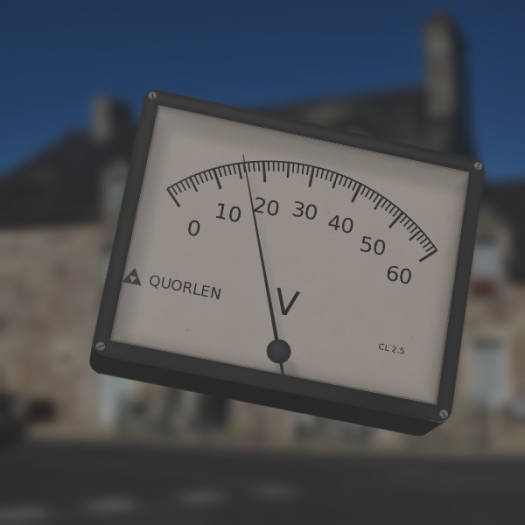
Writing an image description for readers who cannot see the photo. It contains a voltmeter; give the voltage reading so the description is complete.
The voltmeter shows 16 V
